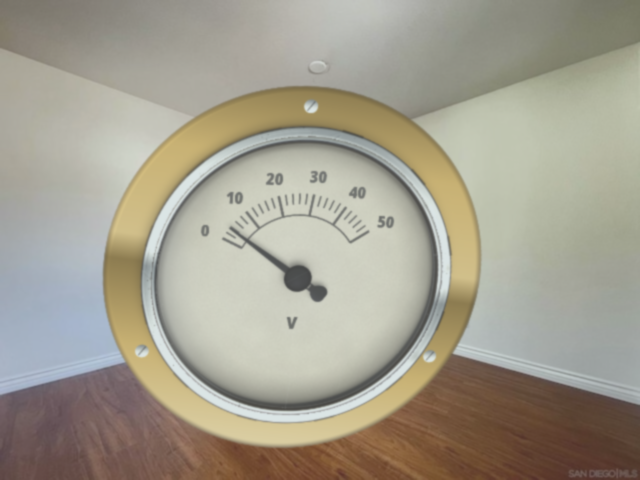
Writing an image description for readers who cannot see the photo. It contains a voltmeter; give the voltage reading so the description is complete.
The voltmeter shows 4 V
